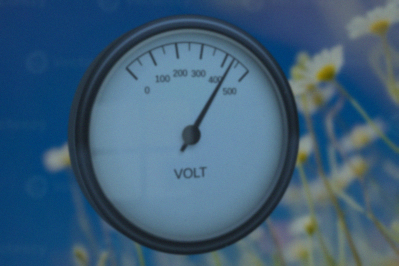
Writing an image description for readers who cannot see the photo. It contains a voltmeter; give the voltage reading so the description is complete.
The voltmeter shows 425 V
